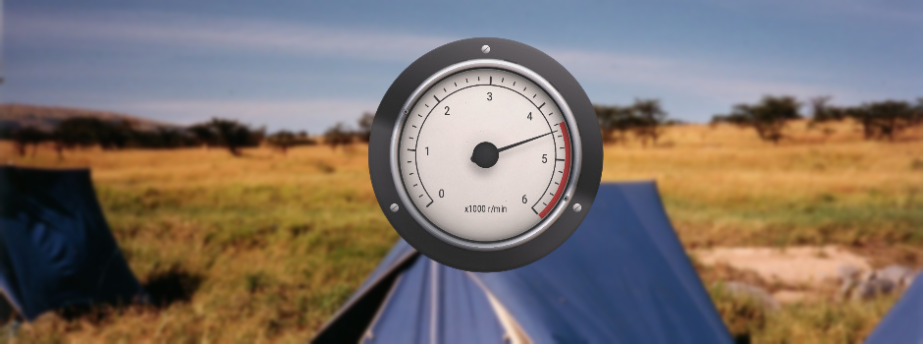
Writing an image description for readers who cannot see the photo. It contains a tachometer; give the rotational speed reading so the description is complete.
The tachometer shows 4500 rpm
